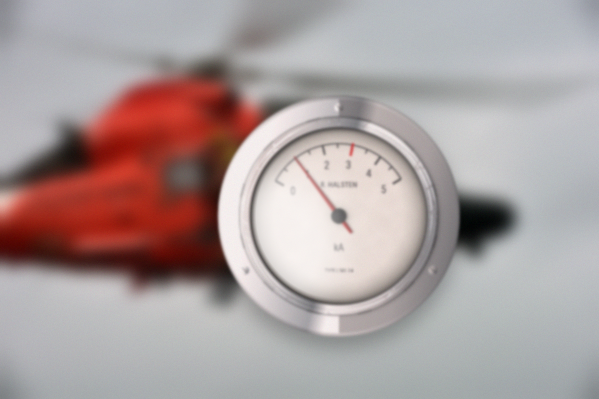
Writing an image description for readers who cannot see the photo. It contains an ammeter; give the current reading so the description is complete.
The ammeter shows 1 kA
